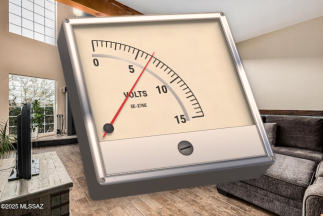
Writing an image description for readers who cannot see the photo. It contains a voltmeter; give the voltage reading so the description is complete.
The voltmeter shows 6.5 V
